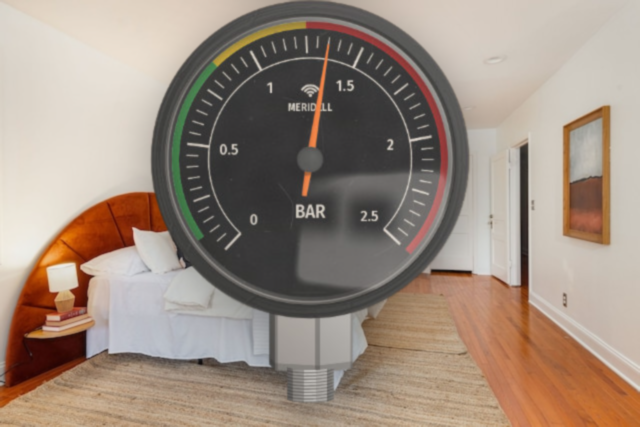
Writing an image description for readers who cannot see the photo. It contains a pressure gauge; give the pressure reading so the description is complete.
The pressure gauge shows 1.35 bar
